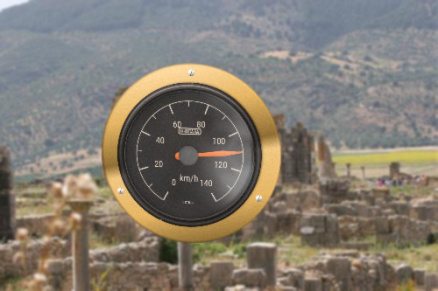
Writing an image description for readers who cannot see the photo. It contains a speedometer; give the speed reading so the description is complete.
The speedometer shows 110 km/h
